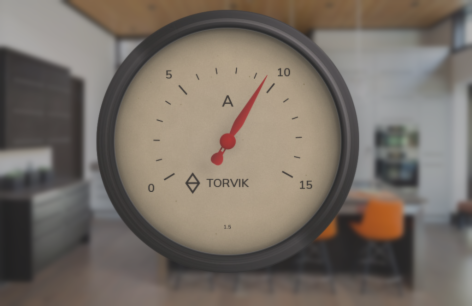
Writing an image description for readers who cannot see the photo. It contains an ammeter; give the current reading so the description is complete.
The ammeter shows 9.5 A
